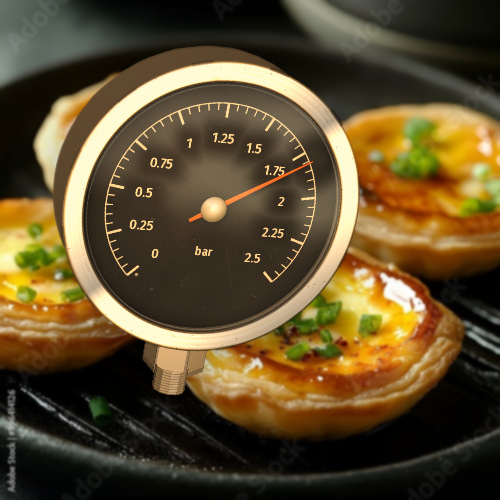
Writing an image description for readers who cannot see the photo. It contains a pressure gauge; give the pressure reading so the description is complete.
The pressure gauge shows 1.8 bar
